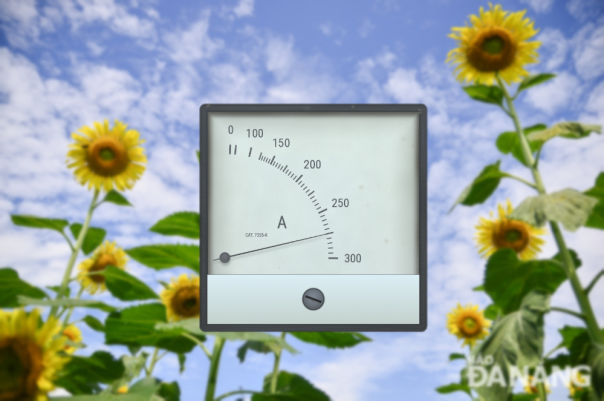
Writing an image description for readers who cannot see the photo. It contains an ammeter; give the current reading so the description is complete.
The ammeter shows 275 A
